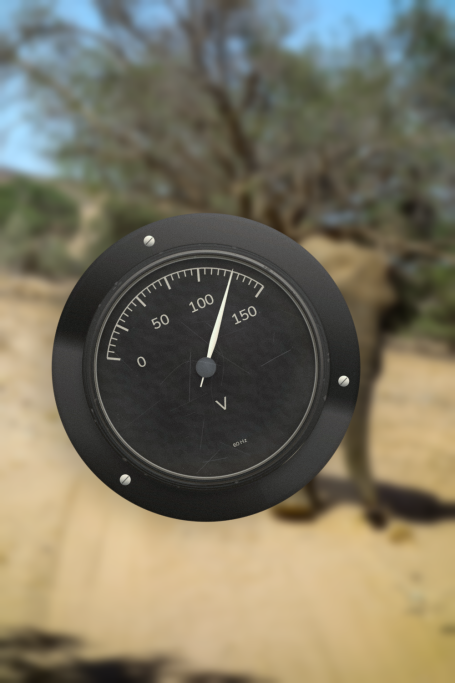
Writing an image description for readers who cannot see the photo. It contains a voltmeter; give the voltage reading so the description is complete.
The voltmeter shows 125 V
